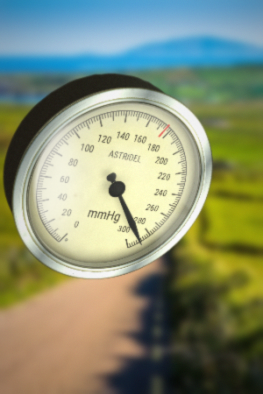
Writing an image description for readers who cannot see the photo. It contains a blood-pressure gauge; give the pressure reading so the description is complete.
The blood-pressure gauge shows 290 mmHg
